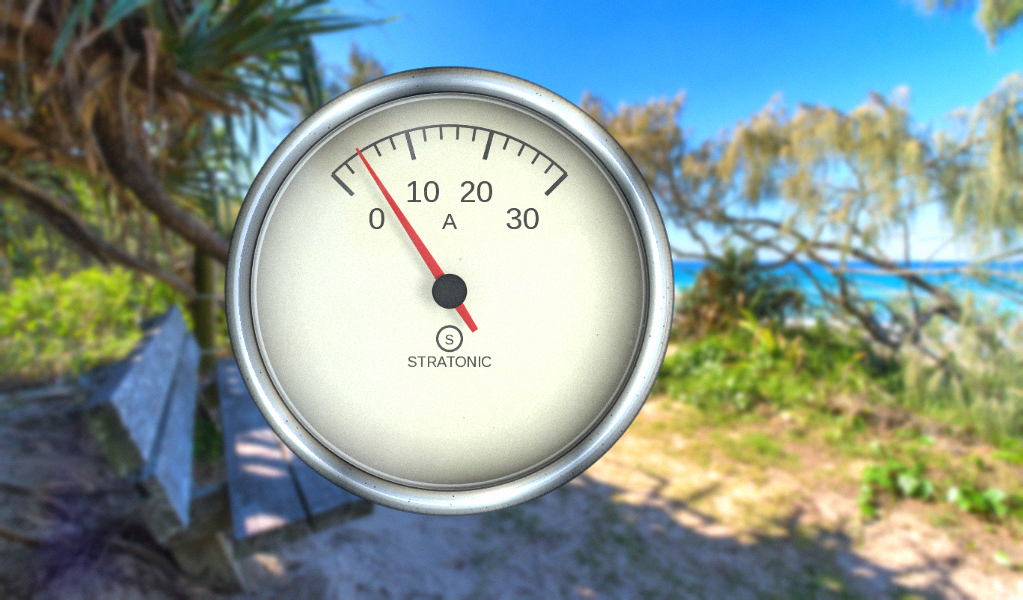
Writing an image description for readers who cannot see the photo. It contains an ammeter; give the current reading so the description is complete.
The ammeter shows 4 A
